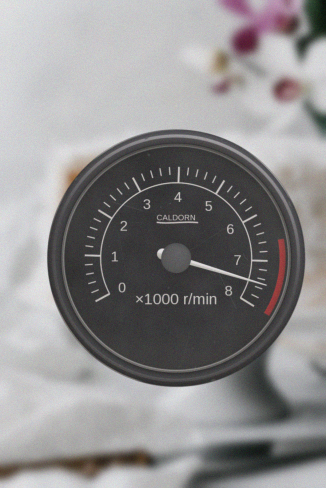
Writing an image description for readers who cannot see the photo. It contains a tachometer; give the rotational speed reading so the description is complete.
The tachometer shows 7500 rpm
